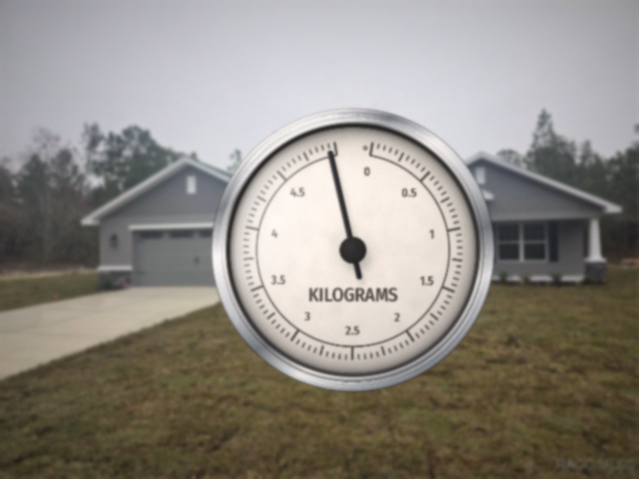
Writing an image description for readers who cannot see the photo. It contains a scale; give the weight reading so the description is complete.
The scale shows 4.95 kg
